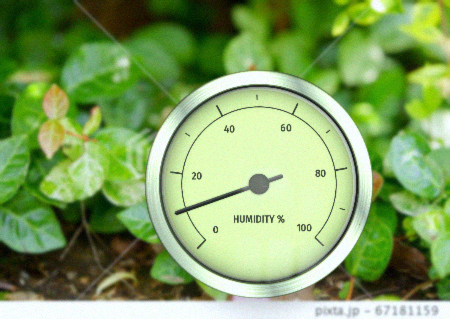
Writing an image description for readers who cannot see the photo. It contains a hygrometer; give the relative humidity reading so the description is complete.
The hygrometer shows 10 %
